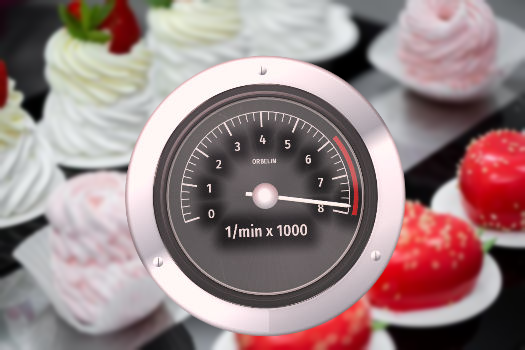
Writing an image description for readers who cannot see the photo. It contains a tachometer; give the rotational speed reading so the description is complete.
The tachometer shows 7800 rpm
